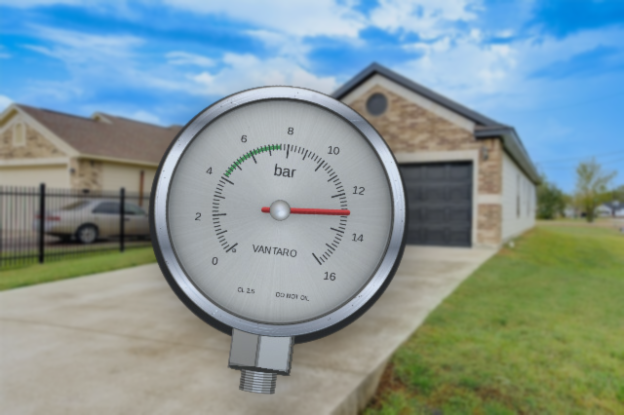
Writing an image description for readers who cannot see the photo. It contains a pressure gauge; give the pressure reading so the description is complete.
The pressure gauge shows 13 bar
